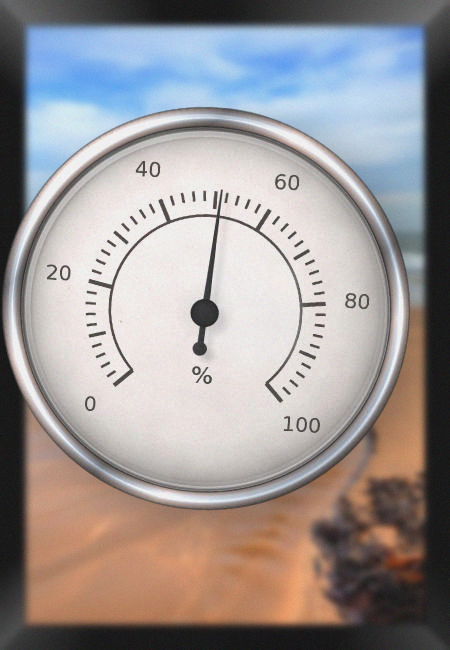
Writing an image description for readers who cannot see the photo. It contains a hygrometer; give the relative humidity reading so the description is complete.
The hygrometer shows 51 %
